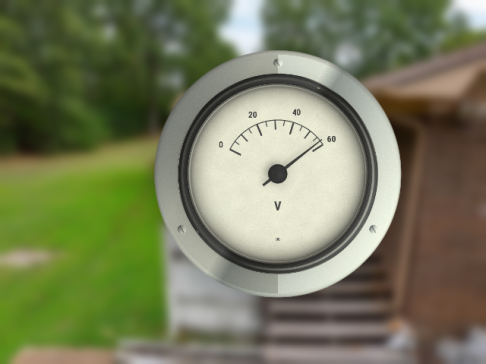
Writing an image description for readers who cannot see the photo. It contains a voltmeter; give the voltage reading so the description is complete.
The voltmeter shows 57.5 V
